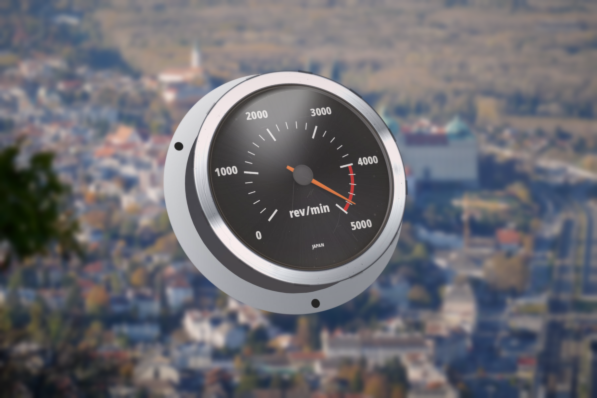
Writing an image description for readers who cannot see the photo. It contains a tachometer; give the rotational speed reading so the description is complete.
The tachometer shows 4800 rpm
